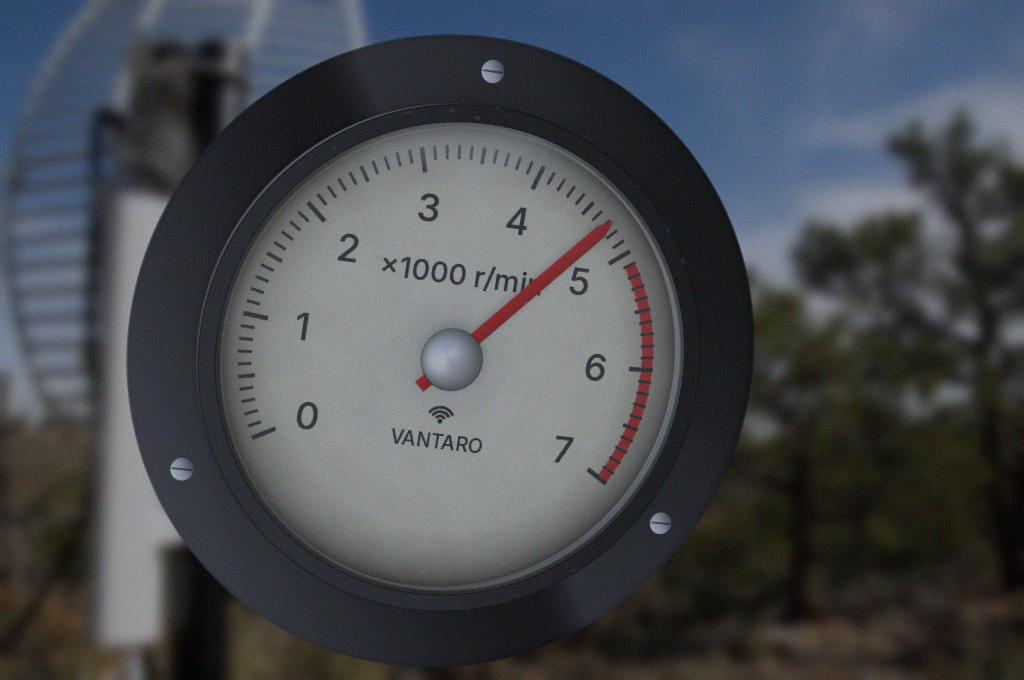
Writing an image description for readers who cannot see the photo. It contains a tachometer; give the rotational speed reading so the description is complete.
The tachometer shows 4700 rpm
